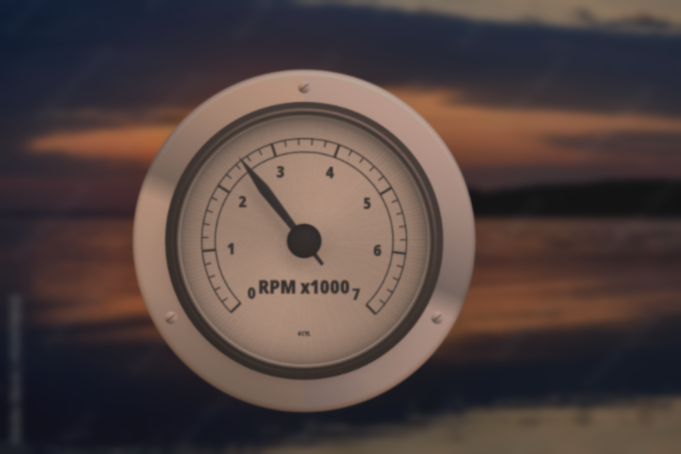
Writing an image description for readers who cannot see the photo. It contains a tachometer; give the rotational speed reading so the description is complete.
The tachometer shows 2500 rpm
